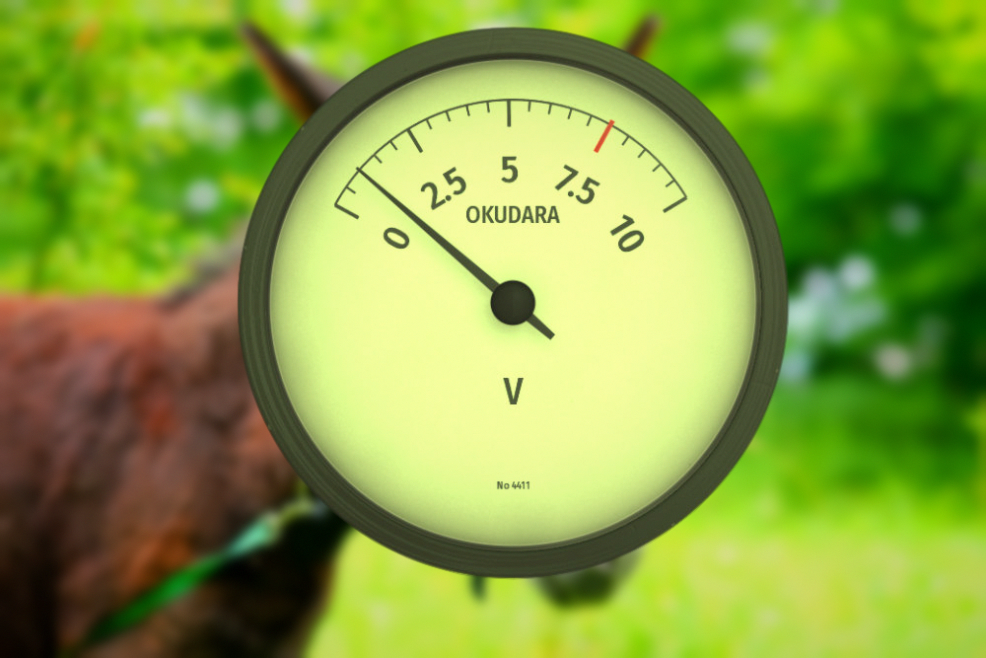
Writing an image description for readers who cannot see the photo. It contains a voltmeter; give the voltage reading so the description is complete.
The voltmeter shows 1 V
